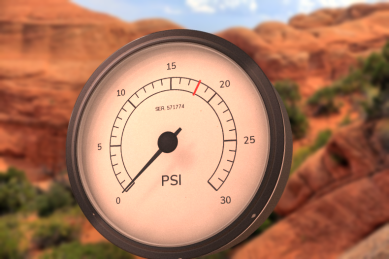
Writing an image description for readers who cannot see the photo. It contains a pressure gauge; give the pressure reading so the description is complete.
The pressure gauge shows 0 psi
